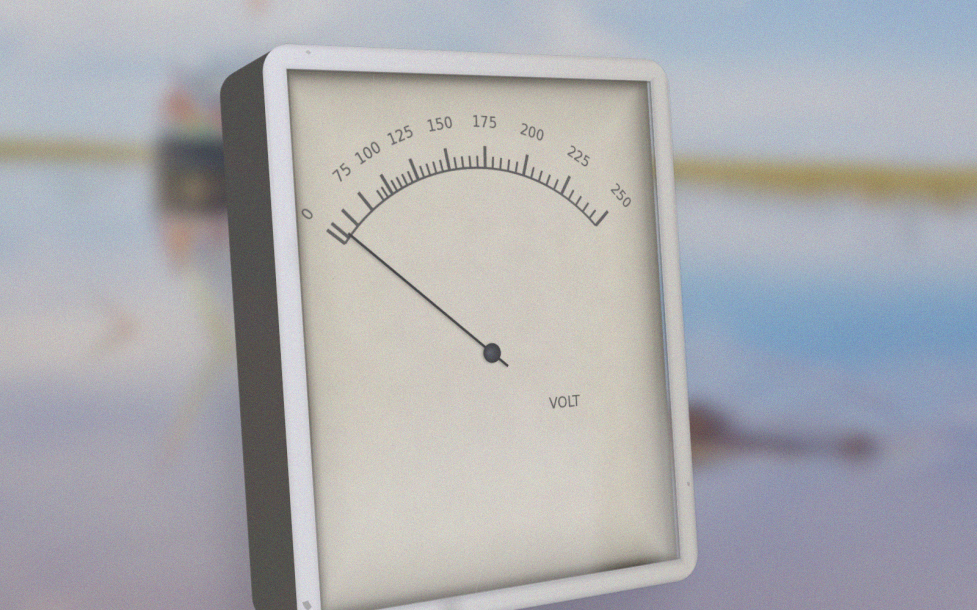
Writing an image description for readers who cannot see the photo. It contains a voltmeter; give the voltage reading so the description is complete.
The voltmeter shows 25 V
